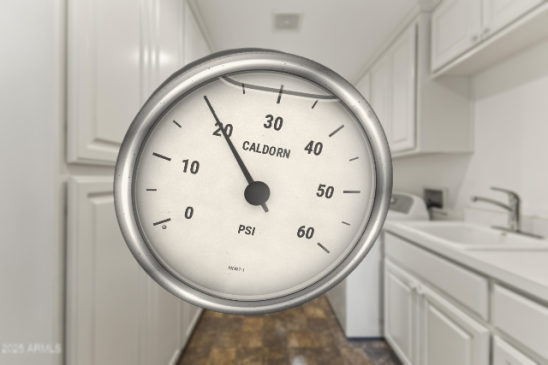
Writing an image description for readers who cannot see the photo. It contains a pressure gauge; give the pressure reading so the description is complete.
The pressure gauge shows 20 psi
